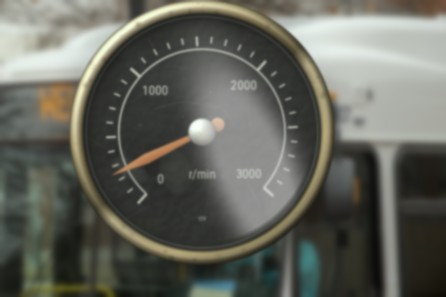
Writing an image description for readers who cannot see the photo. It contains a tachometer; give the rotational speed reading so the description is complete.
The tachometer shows 250 rpm
